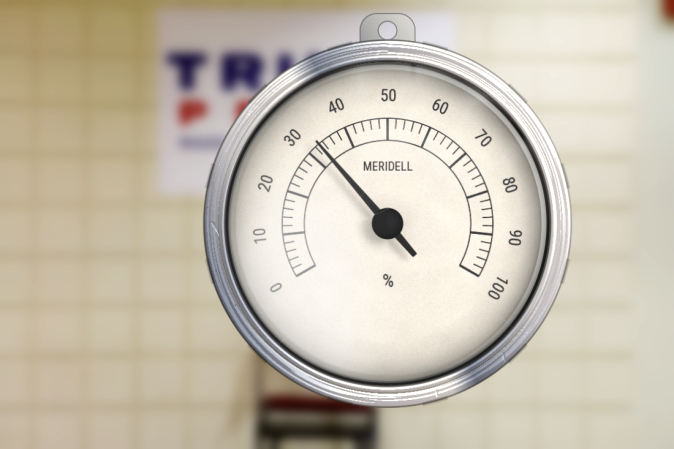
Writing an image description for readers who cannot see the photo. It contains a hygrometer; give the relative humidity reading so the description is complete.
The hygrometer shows 33 %
